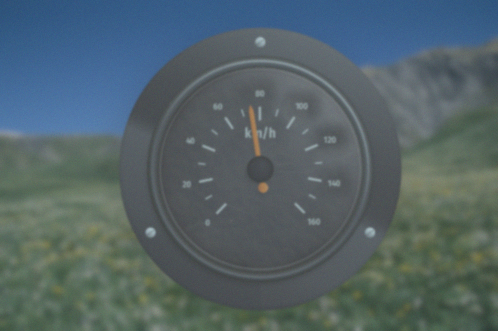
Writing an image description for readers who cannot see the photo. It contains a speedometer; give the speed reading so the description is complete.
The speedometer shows 75 km/h
